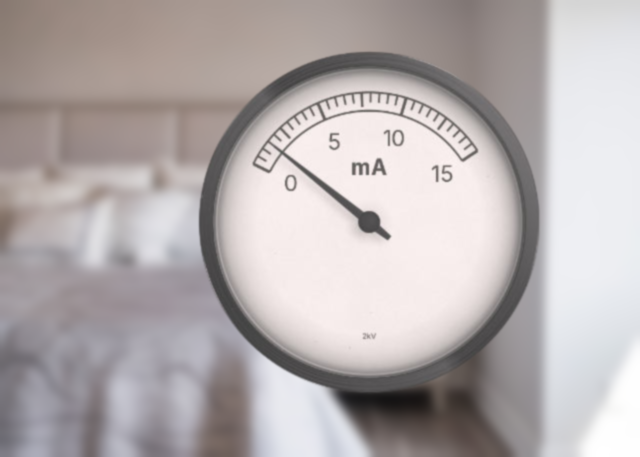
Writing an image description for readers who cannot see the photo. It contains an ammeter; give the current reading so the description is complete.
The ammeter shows 1.5 mA
